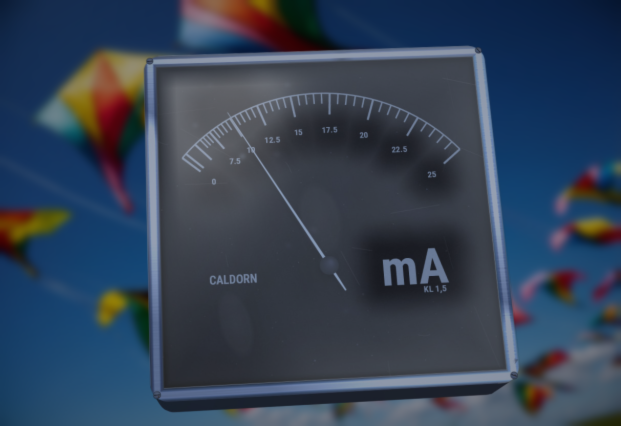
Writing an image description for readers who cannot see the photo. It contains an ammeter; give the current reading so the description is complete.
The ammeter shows 10 mA
